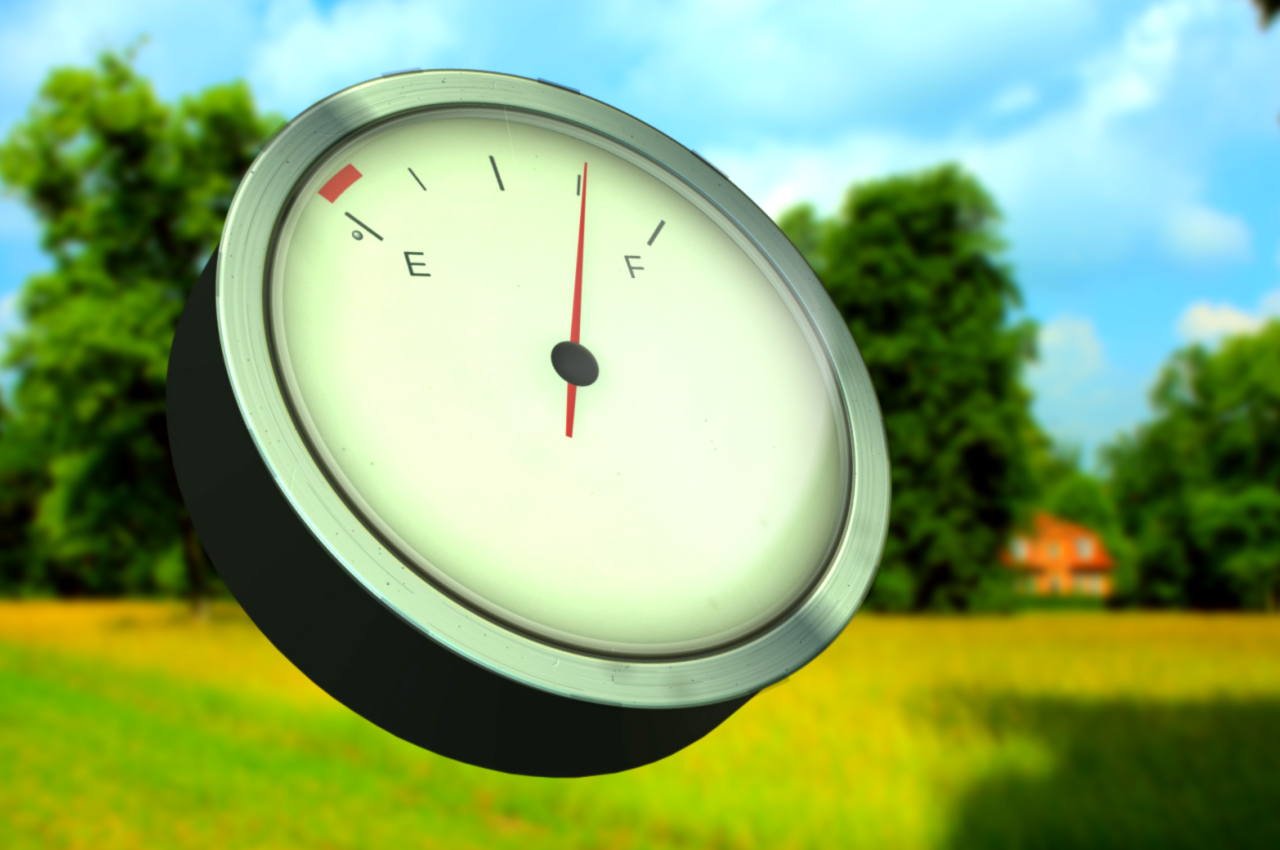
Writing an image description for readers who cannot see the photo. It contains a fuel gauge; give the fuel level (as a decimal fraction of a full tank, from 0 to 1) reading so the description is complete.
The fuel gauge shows 0.75
